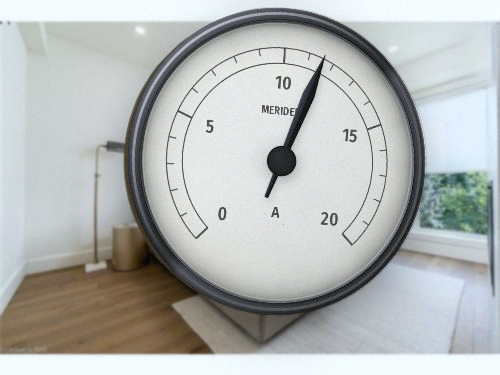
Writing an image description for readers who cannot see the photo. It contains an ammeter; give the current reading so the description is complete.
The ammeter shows 11.5 A
